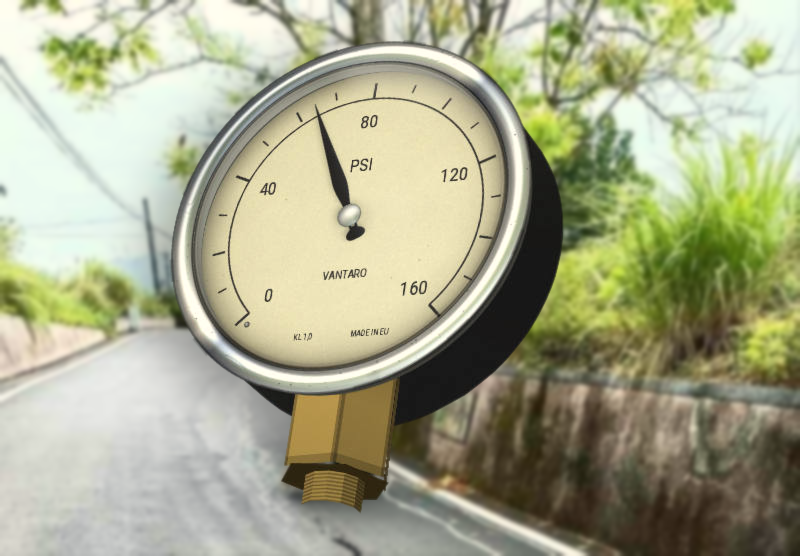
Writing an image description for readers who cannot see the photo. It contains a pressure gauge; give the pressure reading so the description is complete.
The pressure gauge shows 65 psi
